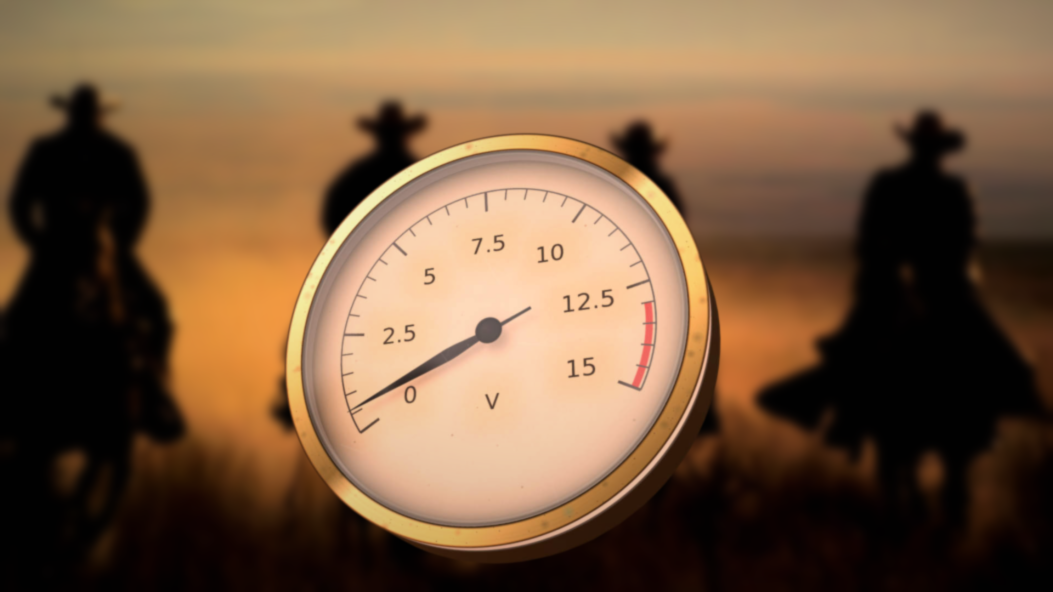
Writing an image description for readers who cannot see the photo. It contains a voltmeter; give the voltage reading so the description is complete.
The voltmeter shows 0.5 V
